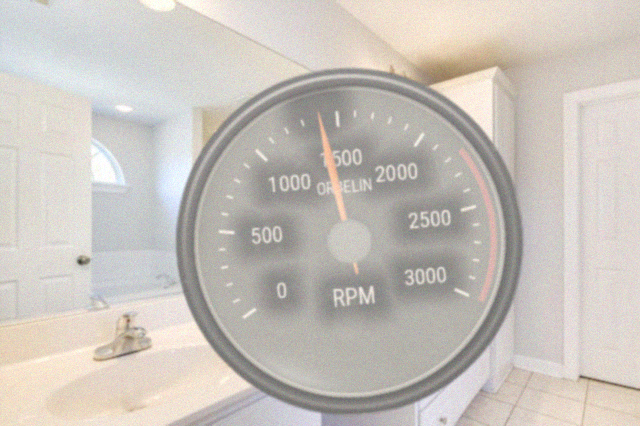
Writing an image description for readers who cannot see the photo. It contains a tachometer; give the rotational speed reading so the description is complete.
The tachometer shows 1400 rpm
